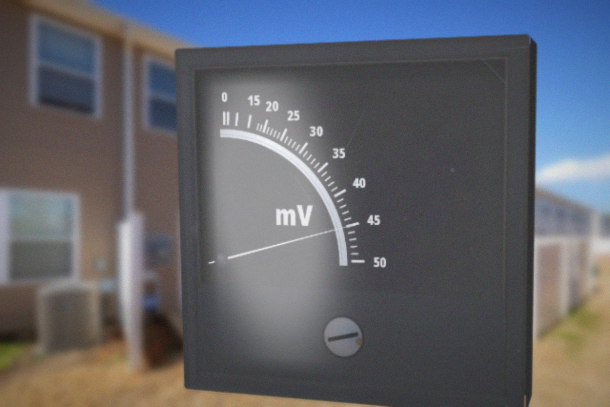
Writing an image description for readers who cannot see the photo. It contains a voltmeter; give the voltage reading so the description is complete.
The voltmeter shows 45 mV
